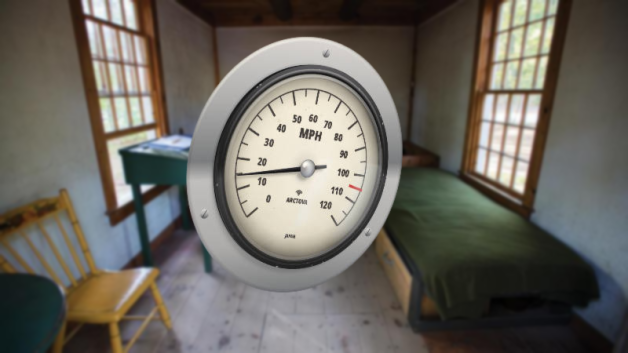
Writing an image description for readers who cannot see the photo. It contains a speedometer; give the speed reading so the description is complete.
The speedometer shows 15 mph
